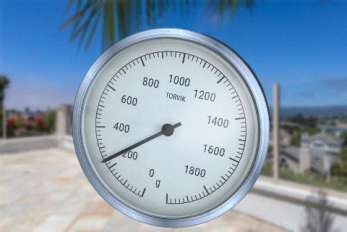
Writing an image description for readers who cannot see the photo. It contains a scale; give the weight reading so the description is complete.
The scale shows 240 g
